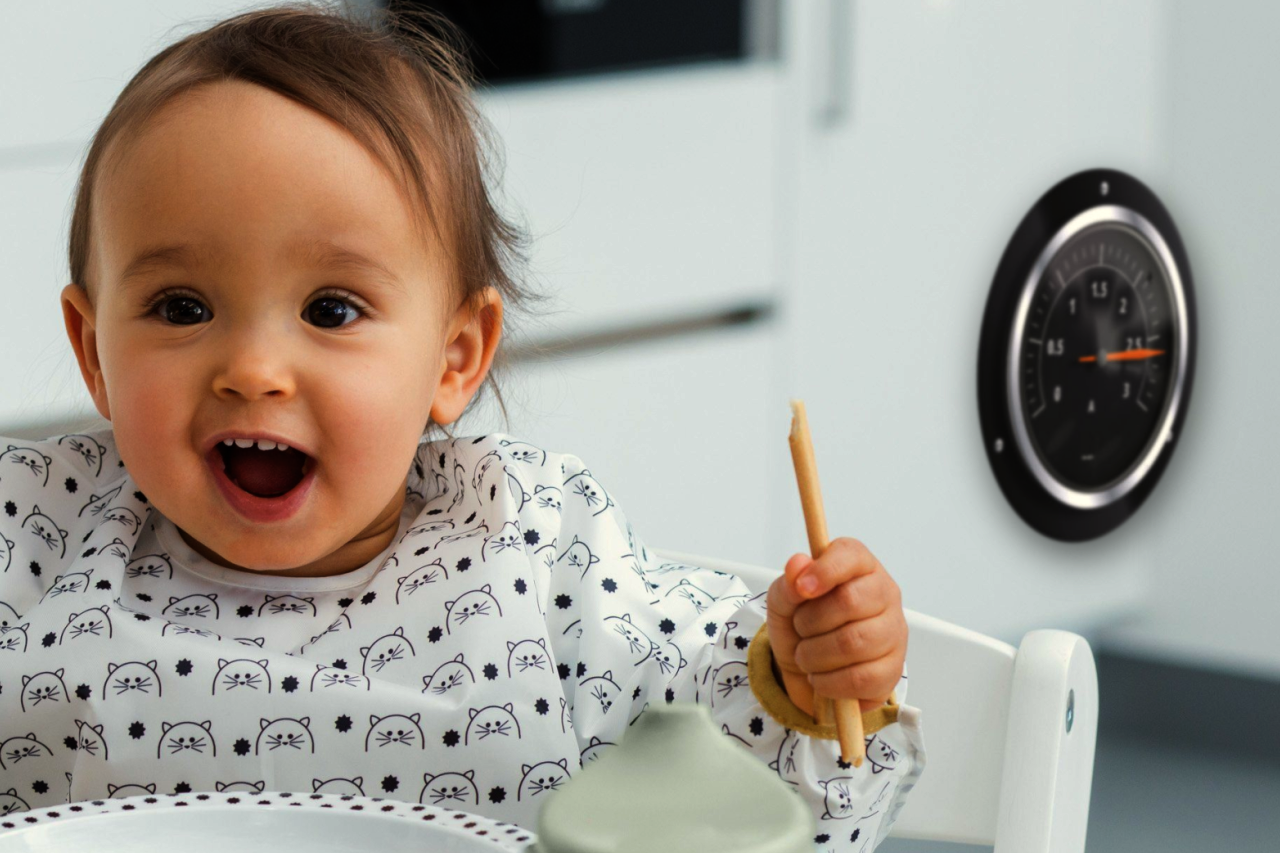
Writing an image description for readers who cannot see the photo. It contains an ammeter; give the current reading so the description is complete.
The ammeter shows 2.6 A
